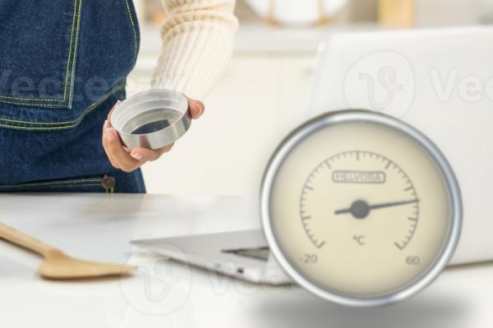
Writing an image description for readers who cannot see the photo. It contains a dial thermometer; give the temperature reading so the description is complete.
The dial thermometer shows 44 °C
